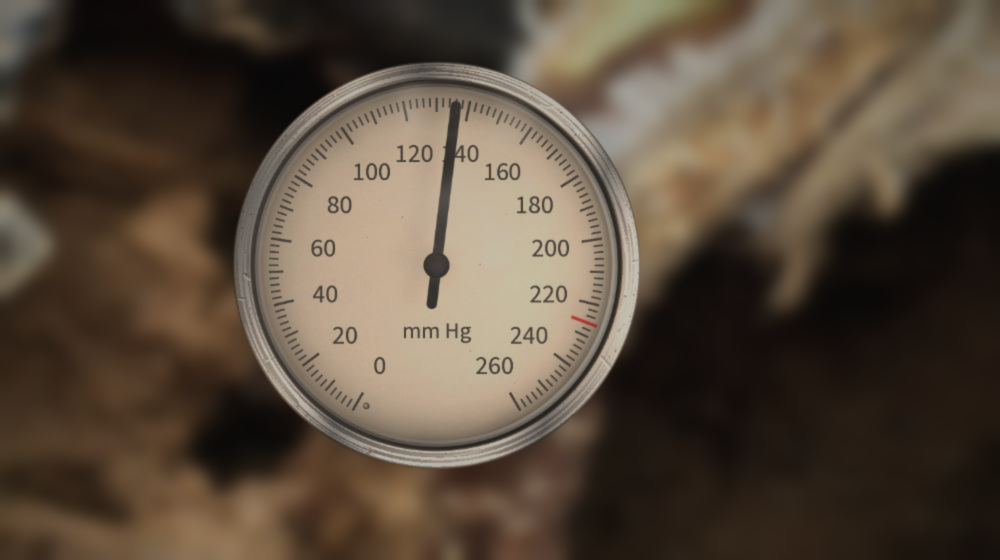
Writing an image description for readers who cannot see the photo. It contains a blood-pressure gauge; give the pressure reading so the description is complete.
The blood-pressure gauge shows 136 mmHg
